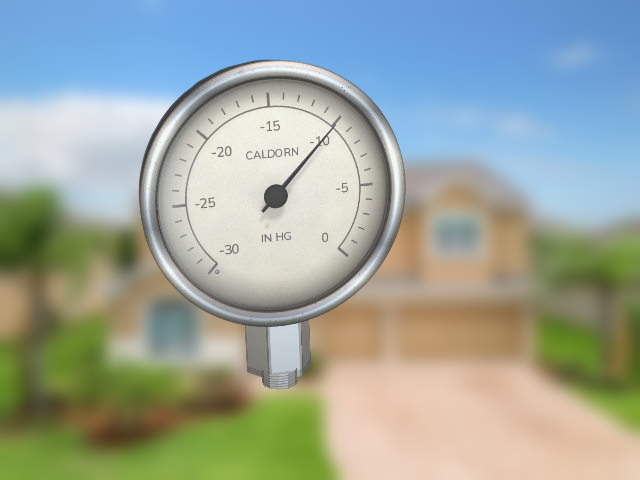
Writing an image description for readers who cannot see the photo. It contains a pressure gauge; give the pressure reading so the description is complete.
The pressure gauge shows -10 inHg
